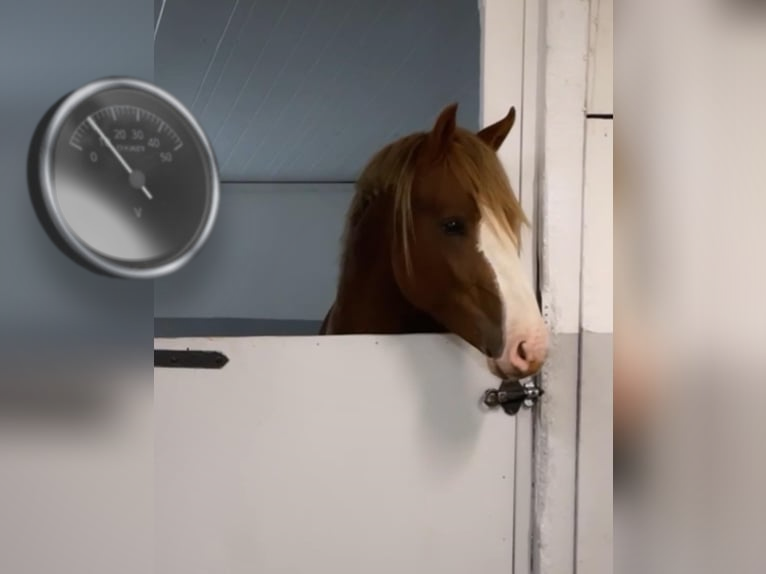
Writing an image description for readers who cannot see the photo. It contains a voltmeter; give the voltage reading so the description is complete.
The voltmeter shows 10 V
